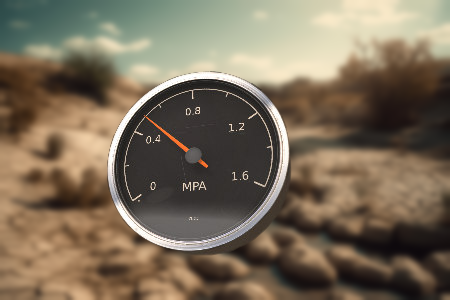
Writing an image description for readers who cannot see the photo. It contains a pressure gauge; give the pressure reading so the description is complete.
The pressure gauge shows 0.5 MPa
